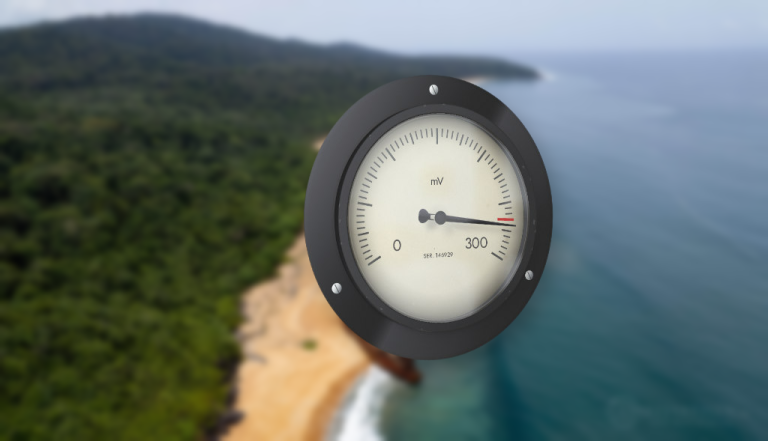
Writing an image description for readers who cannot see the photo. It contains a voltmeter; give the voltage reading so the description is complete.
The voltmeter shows 270 mV
